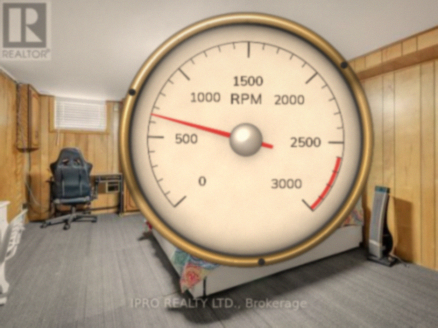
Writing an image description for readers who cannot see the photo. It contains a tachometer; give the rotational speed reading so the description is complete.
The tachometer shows 650 rpm
